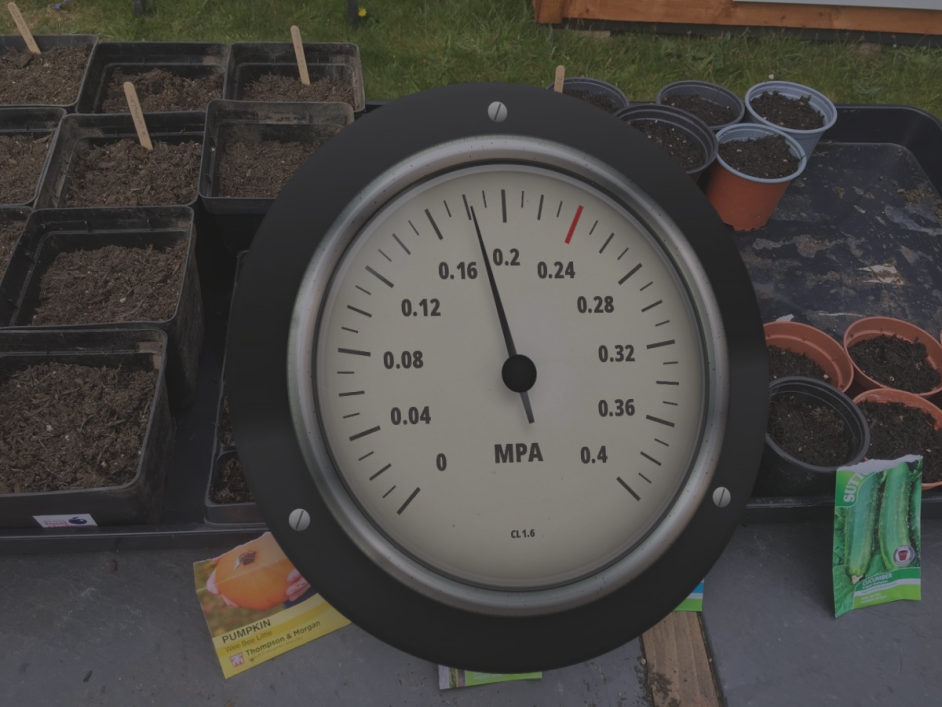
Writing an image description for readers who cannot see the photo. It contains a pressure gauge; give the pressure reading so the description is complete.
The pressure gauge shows 0.18 MPa
